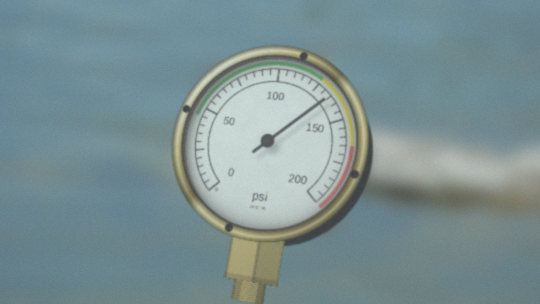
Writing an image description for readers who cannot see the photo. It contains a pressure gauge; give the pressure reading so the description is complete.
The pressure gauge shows 135 psi
